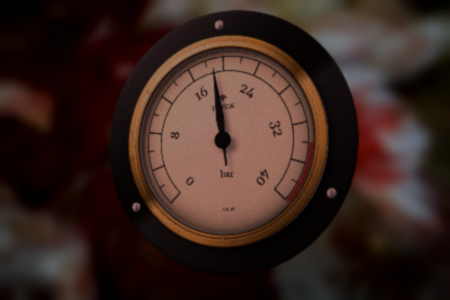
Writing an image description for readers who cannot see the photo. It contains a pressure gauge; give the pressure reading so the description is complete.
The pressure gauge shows 19 bar
